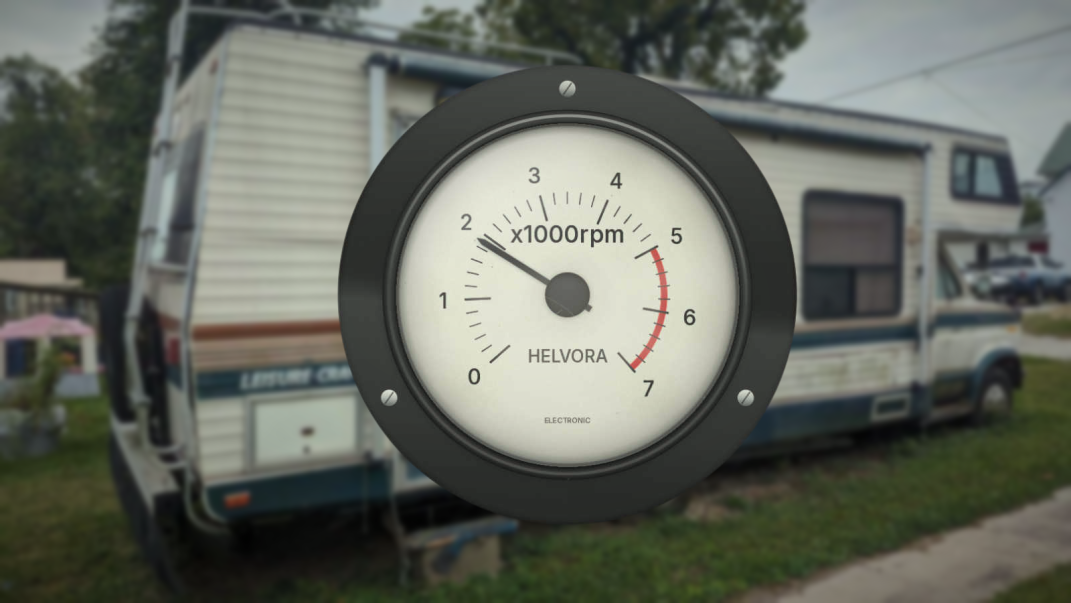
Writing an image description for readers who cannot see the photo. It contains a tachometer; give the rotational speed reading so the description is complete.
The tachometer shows 1900 rpm
